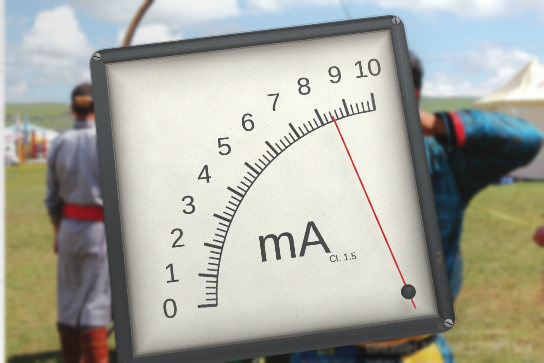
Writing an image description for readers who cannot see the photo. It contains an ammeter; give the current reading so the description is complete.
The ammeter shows 8.4 mA
